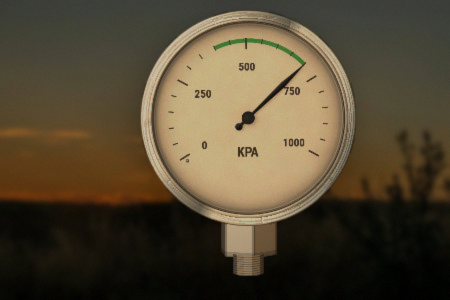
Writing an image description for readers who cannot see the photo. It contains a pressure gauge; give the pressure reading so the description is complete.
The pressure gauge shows 700 kPa
